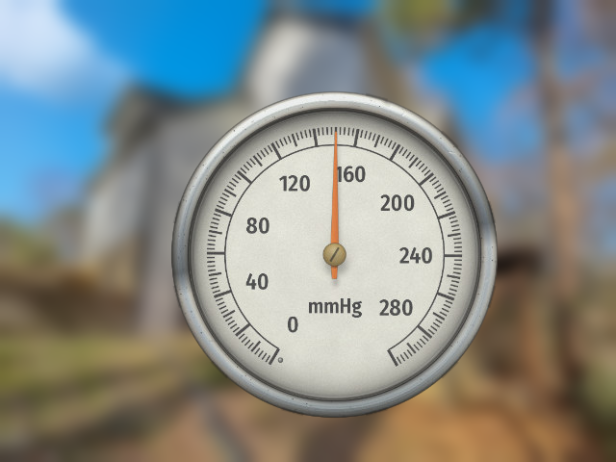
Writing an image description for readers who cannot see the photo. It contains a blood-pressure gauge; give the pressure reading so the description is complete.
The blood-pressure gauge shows 150 mmHg
